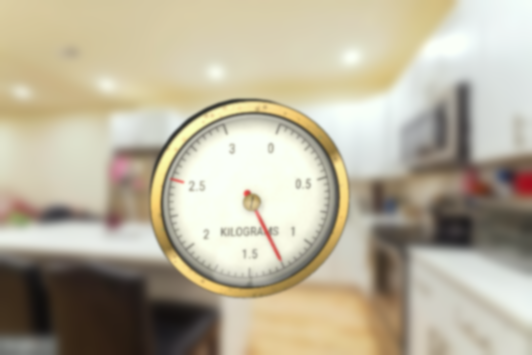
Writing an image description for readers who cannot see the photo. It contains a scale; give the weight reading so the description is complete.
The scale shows 1.25 kg
